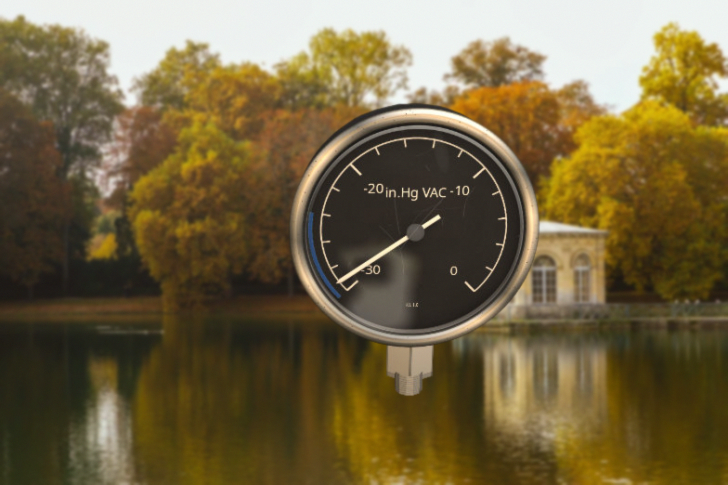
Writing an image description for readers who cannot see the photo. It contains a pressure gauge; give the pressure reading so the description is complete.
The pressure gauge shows -29 inHg
